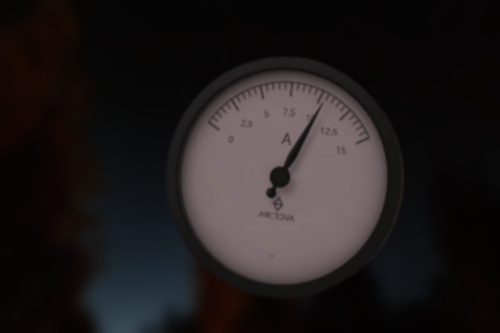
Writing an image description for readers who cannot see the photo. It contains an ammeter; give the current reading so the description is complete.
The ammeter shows 10.5 A
